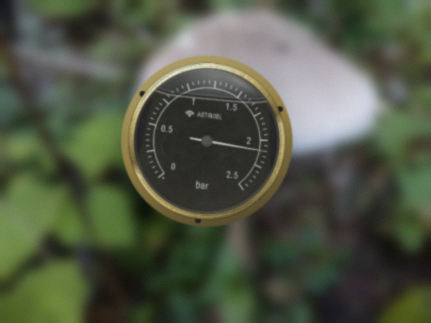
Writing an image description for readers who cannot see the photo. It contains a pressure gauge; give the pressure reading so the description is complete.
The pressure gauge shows 2.1 bar
